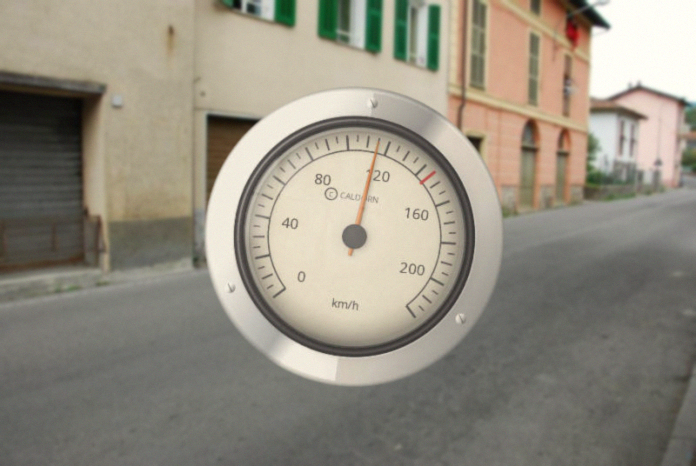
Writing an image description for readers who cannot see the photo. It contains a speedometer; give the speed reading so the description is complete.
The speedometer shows 115 km/h
